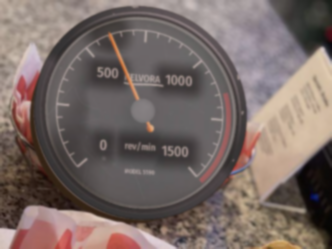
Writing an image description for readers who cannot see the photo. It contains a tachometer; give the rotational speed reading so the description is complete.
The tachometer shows 600 rpm
